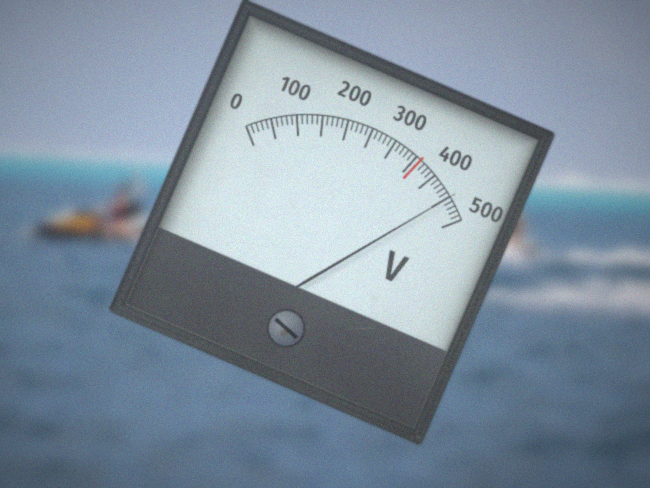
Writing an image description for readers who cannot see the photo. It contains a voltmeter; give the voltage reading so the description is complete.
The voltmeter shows 450 V
